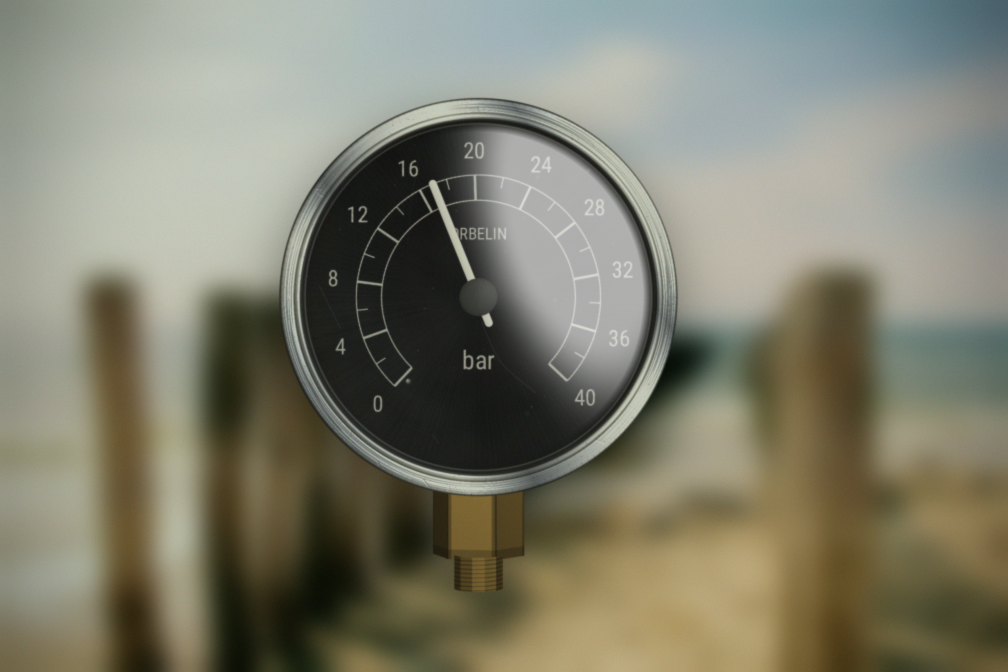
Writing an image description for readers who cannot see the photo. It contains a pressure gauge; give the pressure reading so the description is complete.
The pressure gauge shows 17 bar
